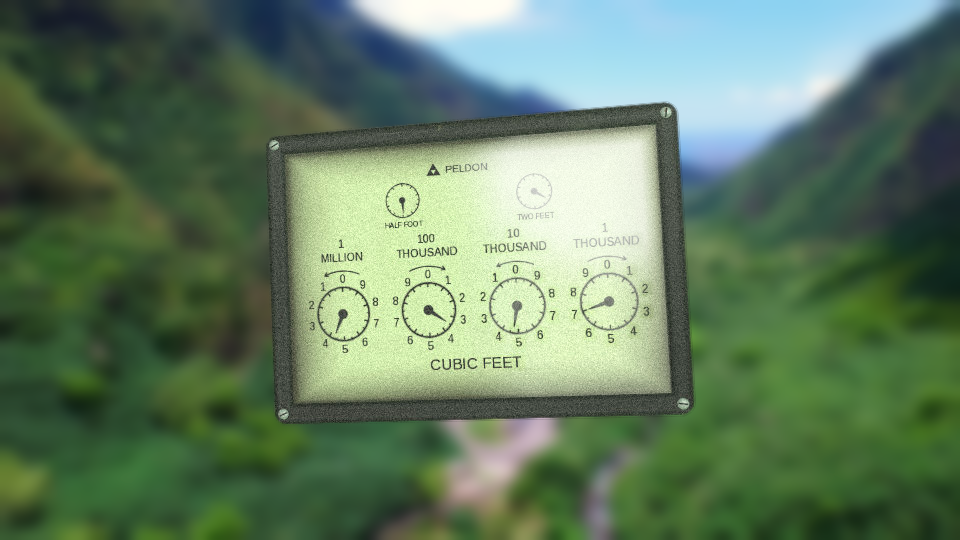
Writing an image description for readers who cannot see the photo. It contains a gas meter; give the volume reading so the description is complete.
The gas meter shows 434700 ft³
